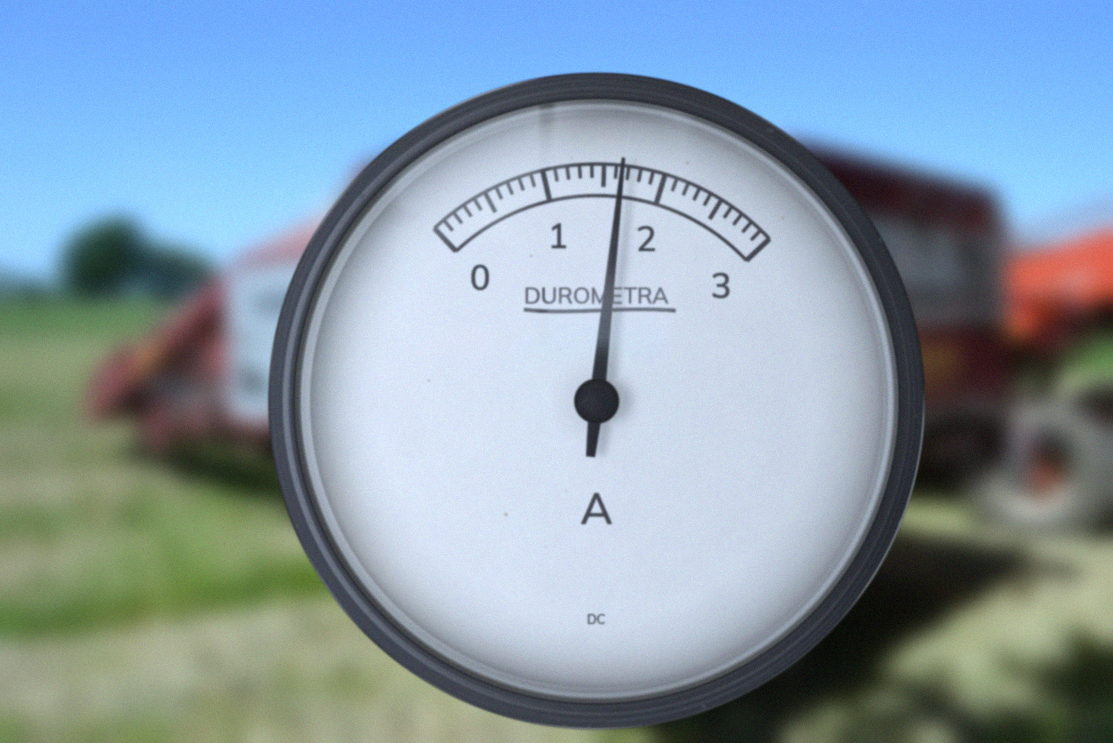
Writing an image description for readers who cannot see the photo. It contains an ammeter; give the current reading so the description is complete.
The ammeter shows 1.65 A
